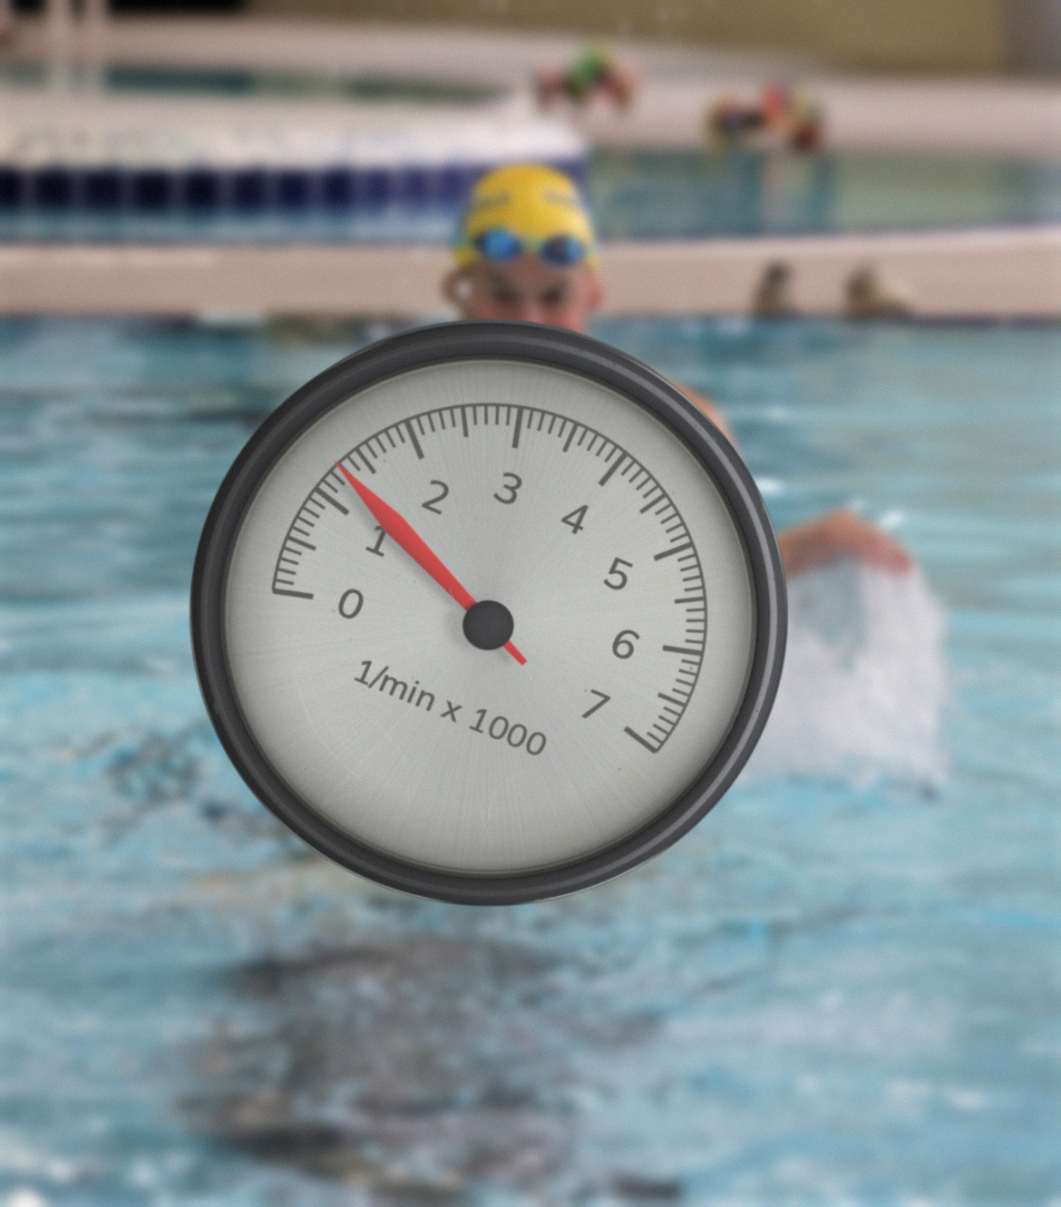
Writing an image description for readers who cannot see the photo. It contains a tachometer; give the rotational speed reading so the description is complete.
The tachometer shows 1300 rpm
